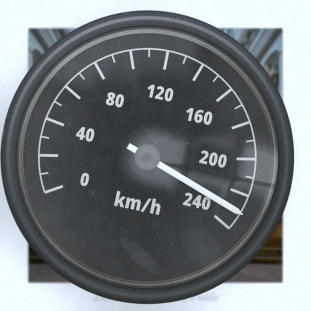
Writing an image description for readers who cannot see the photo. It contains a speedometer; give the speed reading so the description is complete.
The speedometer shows 230 km/h
